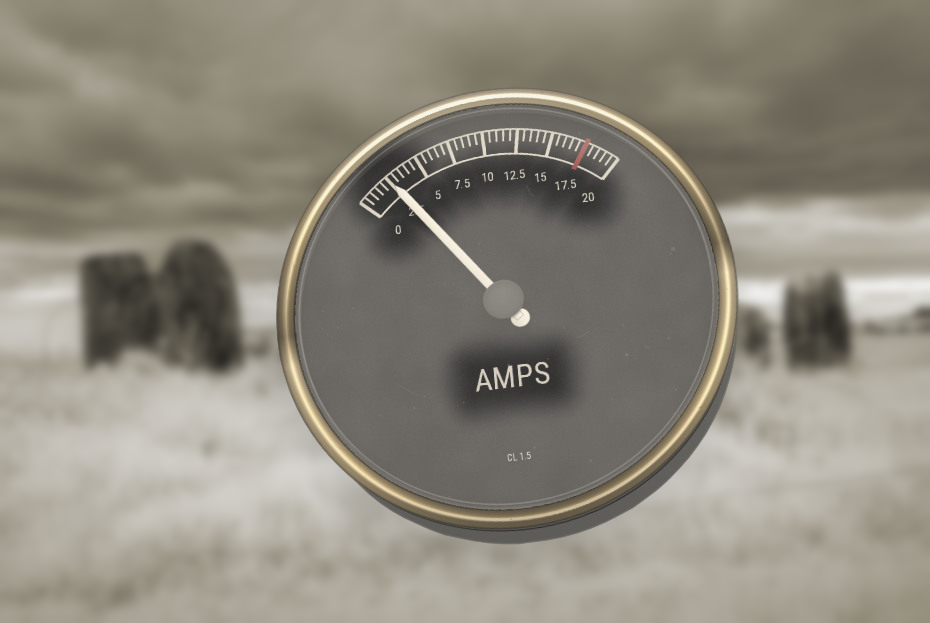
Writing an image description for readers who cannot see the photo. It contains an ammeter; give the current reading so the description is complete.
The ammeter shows 2.5 A
